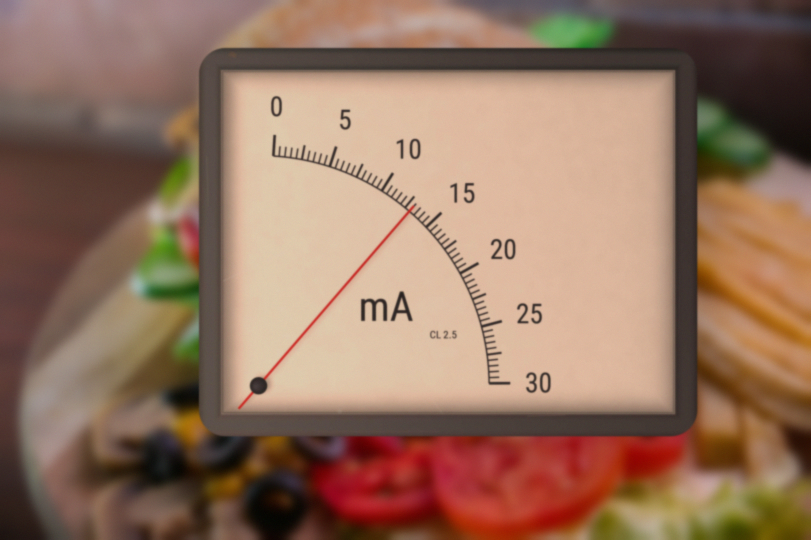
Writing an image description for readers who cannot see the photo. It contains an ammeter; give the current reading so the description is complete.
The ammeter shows 13 mA
